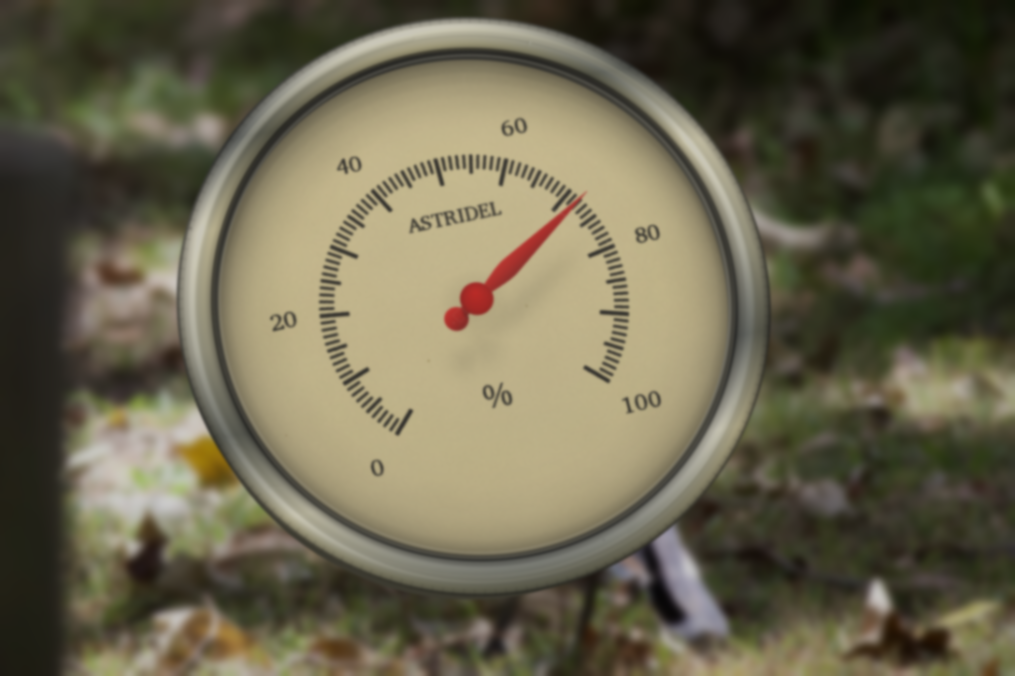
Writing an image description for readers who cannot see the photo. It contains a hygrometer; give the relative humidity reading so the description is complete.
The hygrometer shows 72 %
